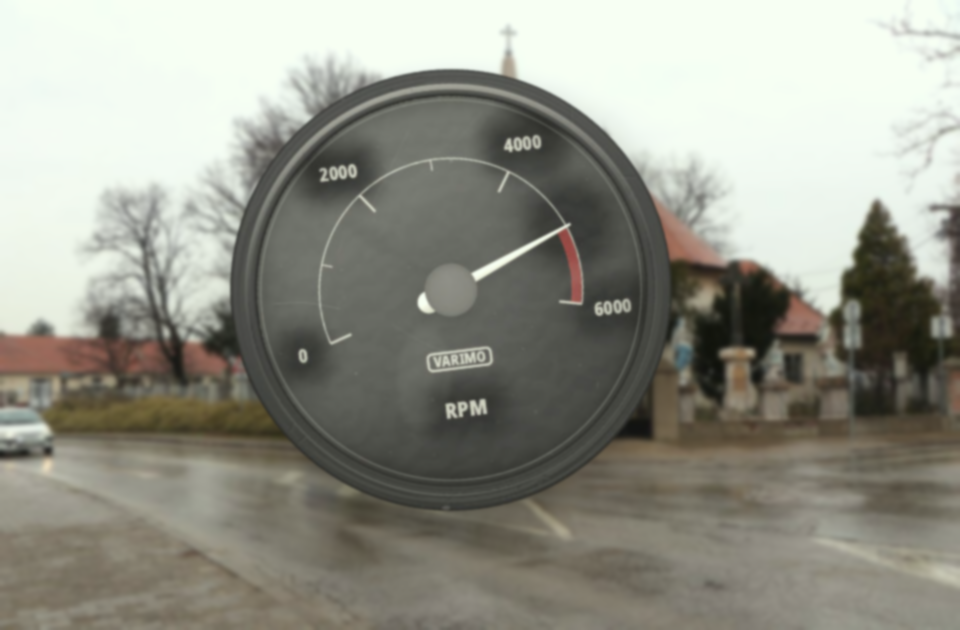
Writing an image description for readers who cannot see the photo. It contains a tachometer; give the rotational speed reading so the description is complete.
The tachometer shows 5000 rpm
